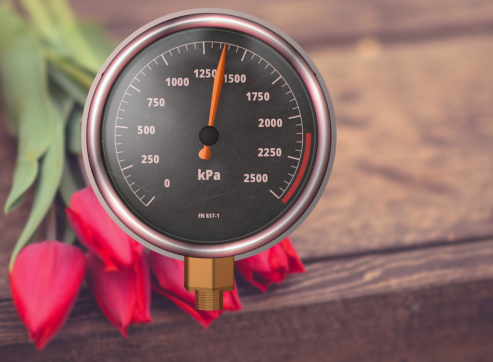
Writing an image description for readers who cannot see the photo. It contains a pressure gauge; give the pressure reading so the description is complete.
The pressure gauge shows 1375 kPa
